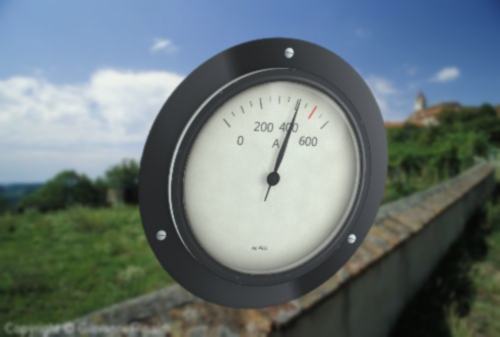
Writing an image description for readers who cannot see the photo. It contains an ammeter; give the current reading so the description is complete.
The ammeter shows 400 A
